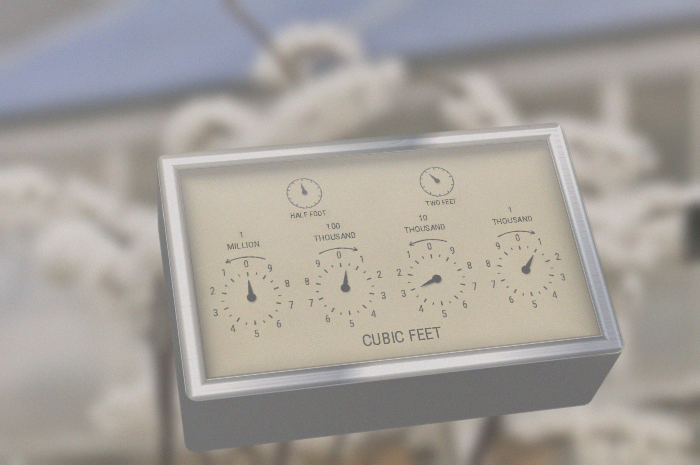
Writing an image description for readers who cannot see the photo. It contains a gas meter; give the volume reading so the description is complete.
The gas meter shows 3100 ft³
